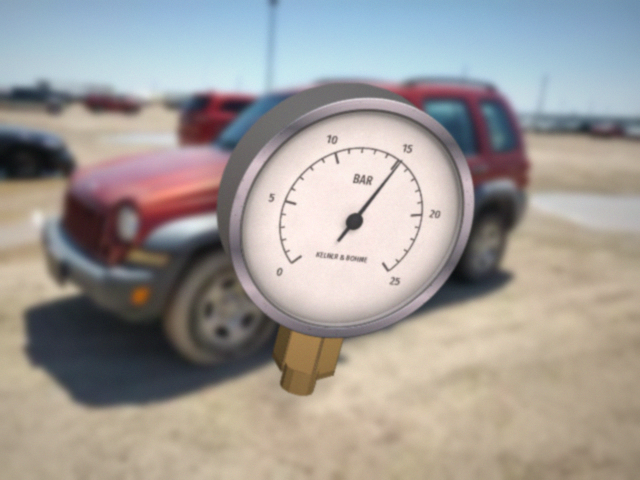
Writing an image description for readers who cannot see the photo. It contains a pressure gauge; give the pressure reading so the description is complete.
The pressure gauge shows 15 bar
